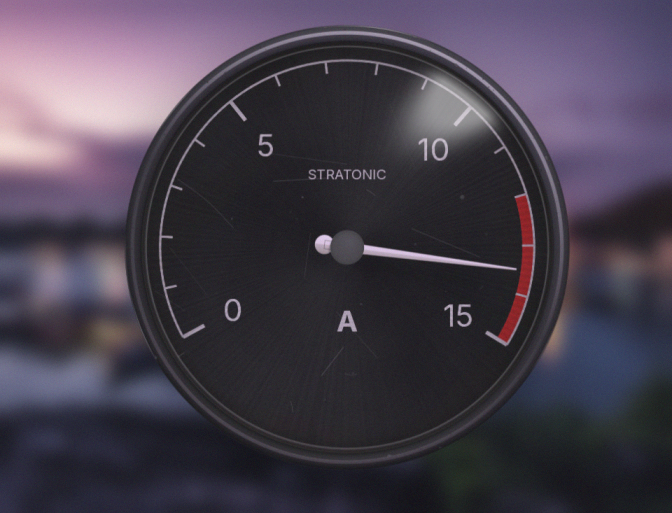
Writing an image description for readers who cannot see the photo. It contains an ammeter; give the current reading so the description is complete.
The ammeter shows 13.5 A
